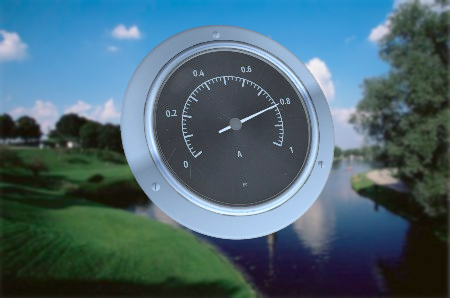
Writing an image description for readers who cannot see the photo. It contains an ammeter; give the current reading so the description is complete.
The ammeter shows 0.8 A
